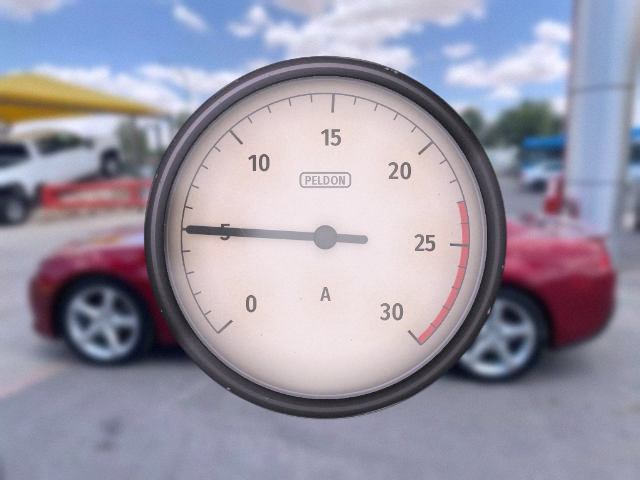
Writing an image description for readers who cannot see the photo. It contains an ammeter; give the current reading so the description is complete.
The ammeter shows 5 A
